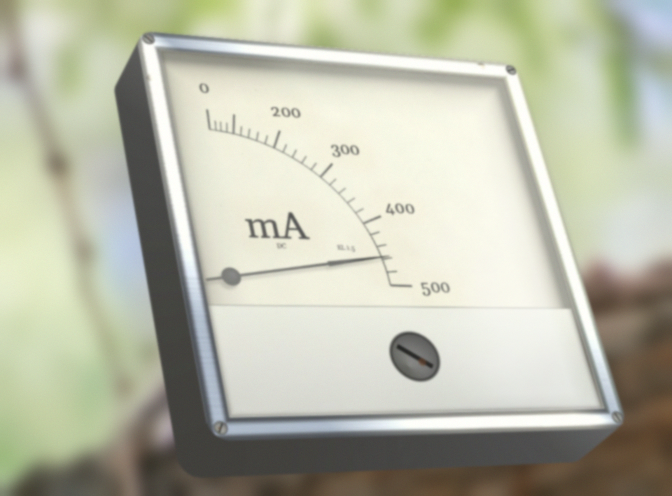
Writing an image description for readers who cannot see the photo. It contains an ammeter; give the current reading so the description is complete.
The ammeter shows 460 mA
